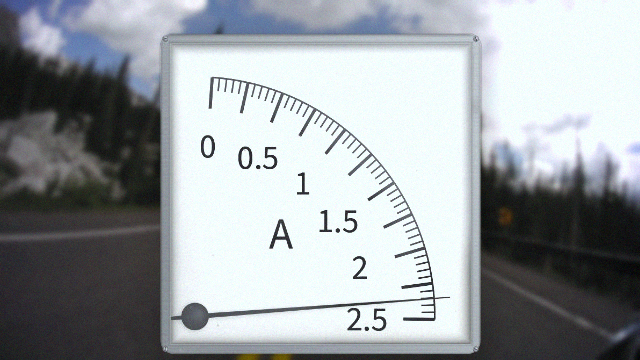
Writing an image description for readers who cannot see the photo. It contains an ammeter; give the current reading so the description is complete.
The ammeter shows 2.35 A
